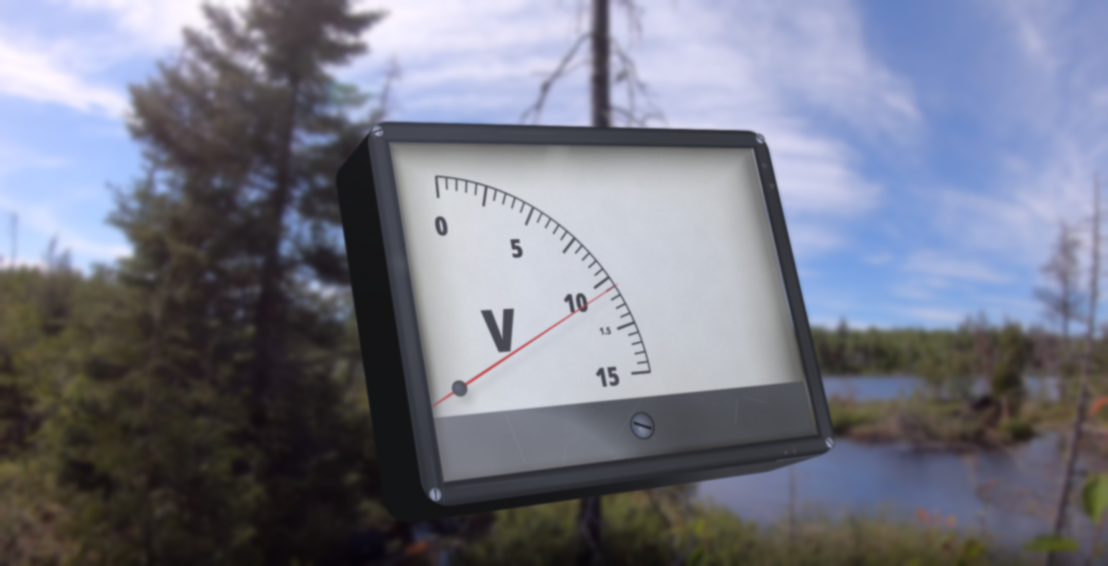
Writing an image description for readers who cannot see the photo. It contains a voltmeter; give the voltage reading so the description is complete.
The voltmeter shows 10.5 V
